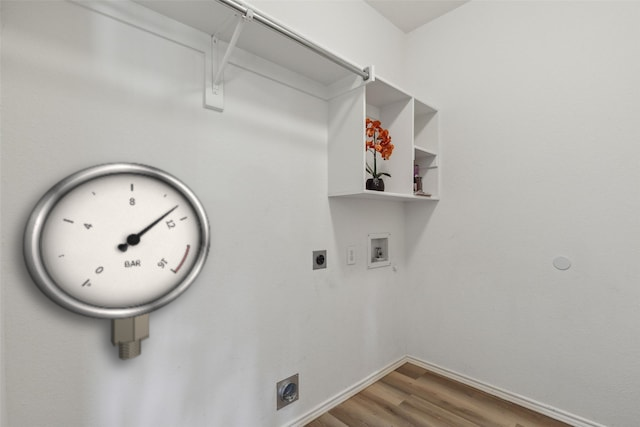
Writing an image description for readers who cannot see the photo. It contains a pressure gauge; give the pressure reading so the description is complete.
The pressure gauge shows 11 bar
